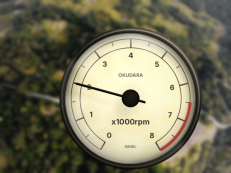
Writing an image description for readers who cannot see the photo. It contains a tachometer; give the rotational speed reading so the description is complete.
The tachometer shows 2000 rpm
